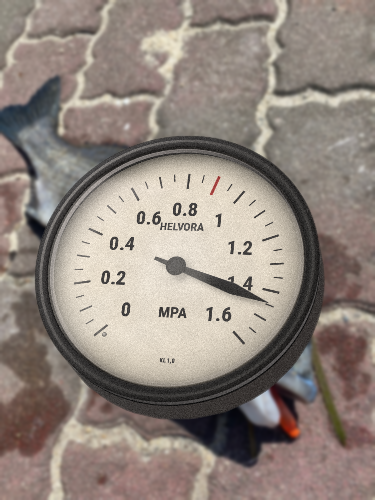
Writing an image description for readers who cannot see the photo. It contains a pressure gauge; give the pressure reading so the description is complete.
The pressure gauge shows 1.45 MPa
